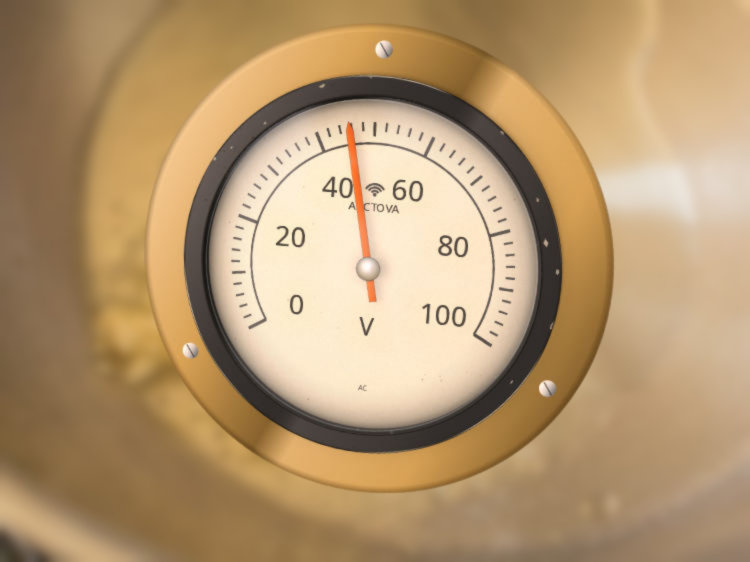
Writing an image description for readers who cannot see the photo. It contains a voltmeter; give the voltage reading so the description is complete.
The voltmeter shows 46 V
